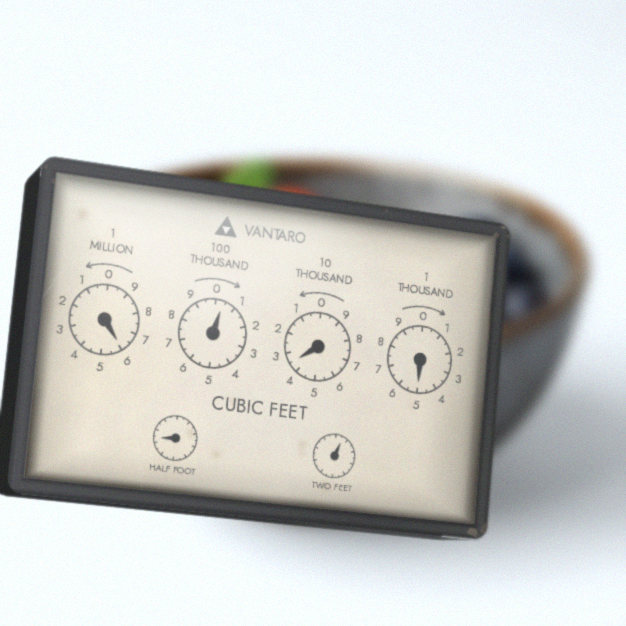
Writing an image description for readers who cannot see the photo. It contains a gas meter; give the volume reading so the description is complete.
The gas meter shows 603500 ft³
